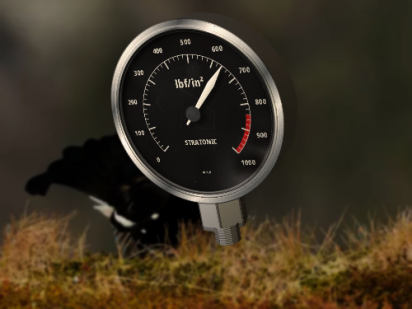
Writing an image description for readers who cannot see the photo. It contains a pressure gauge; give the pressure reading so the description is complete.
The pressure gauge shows 640 psi
